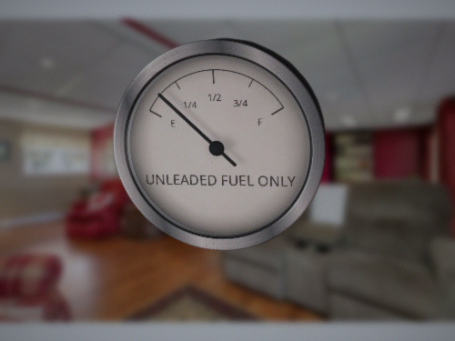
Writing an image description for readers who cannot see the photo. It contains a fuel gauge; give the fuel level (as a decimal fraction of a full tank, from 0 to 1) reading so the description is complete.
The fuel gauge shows 0.125
